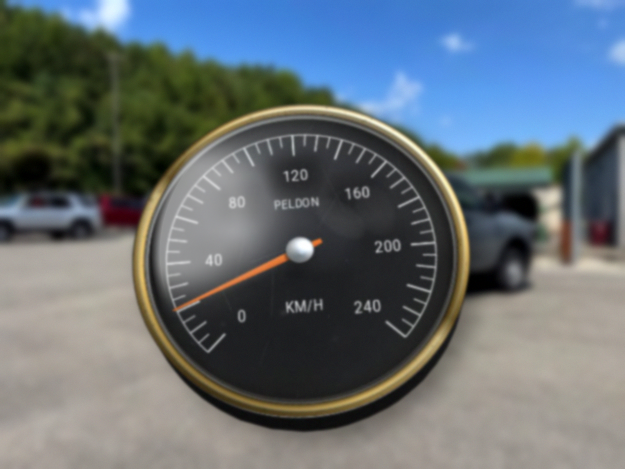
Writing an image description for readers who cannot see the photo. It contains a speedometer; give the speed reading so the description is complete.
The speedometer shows 20 km/h
